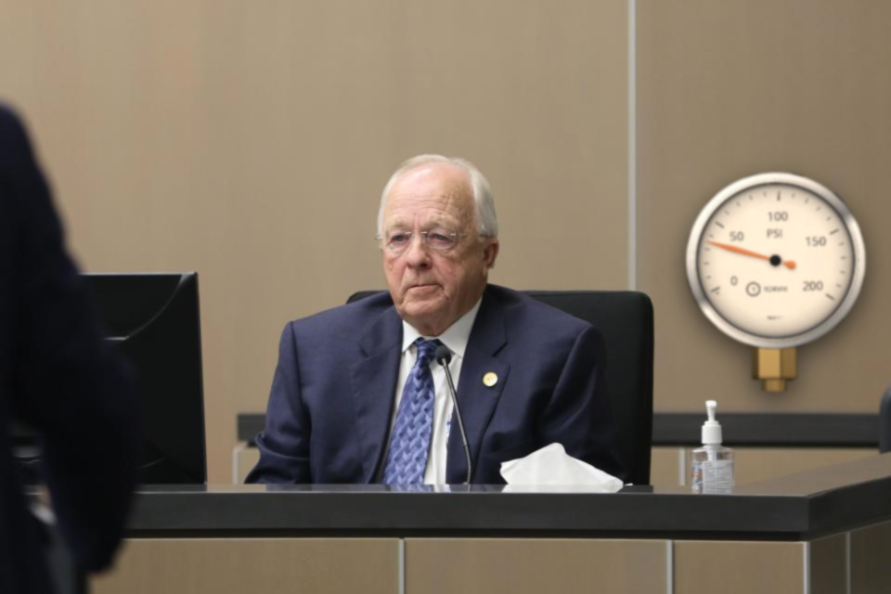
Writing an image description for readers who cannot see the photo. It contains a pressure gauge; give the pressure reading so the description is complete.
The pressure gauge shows 35 psi
